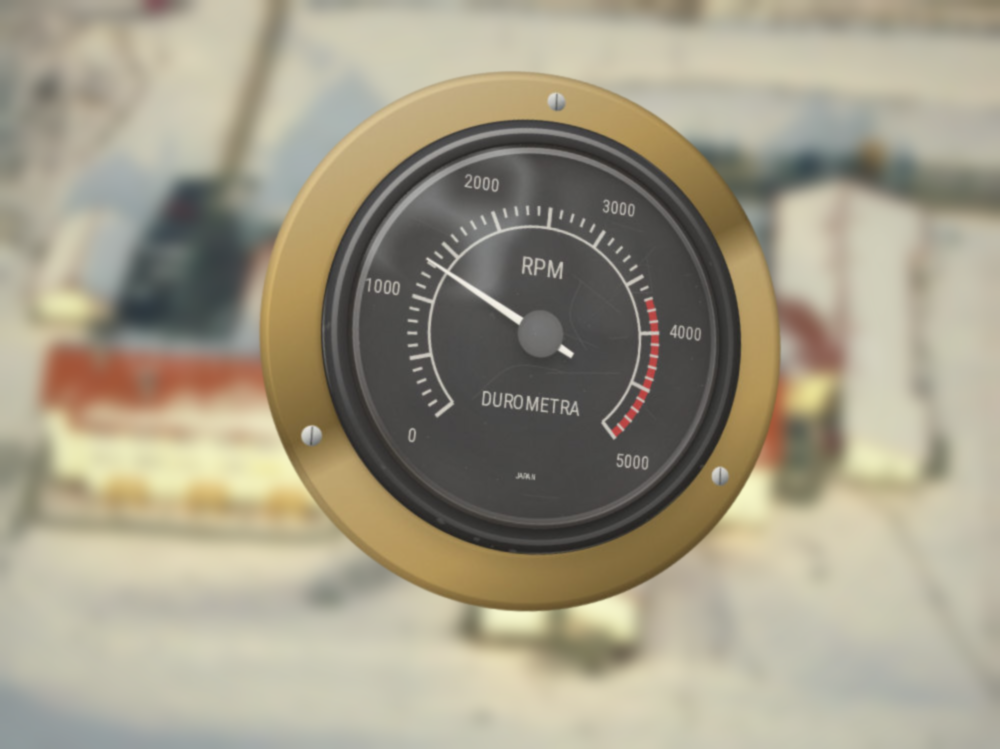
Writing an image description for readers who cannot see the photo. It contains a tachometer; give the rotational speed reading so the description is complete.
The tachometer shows 1300 rpm
